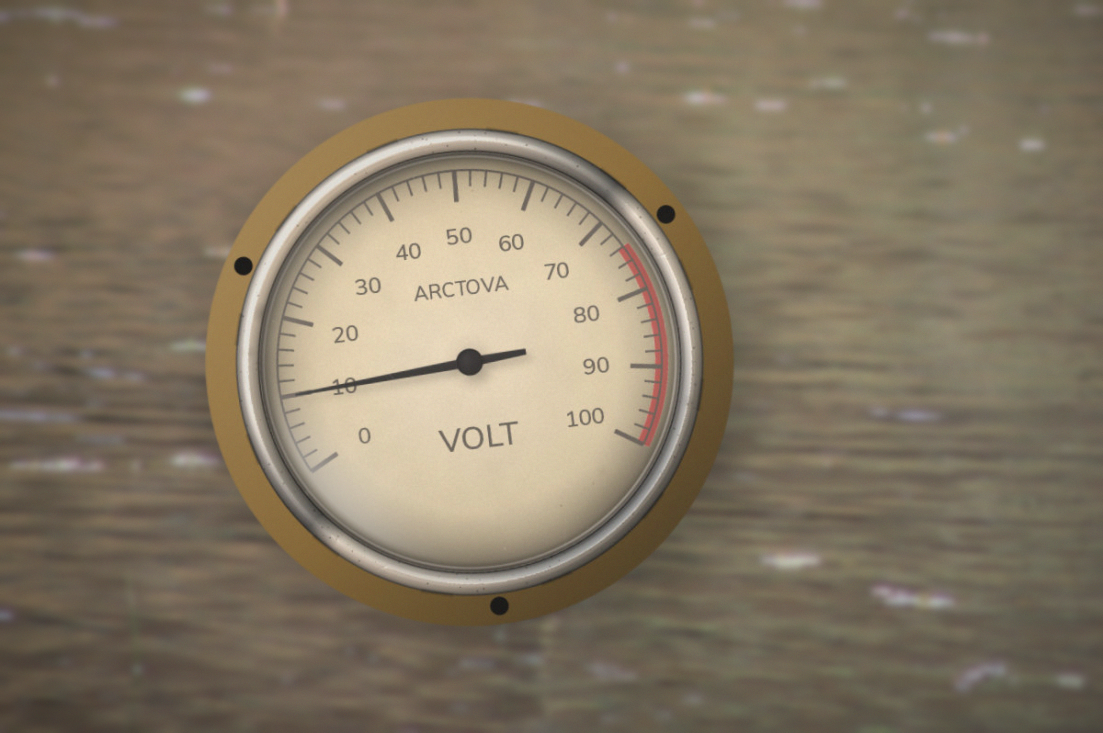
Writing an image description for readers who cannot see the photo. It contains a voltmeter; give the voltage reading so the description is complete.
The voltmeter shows 10 V
